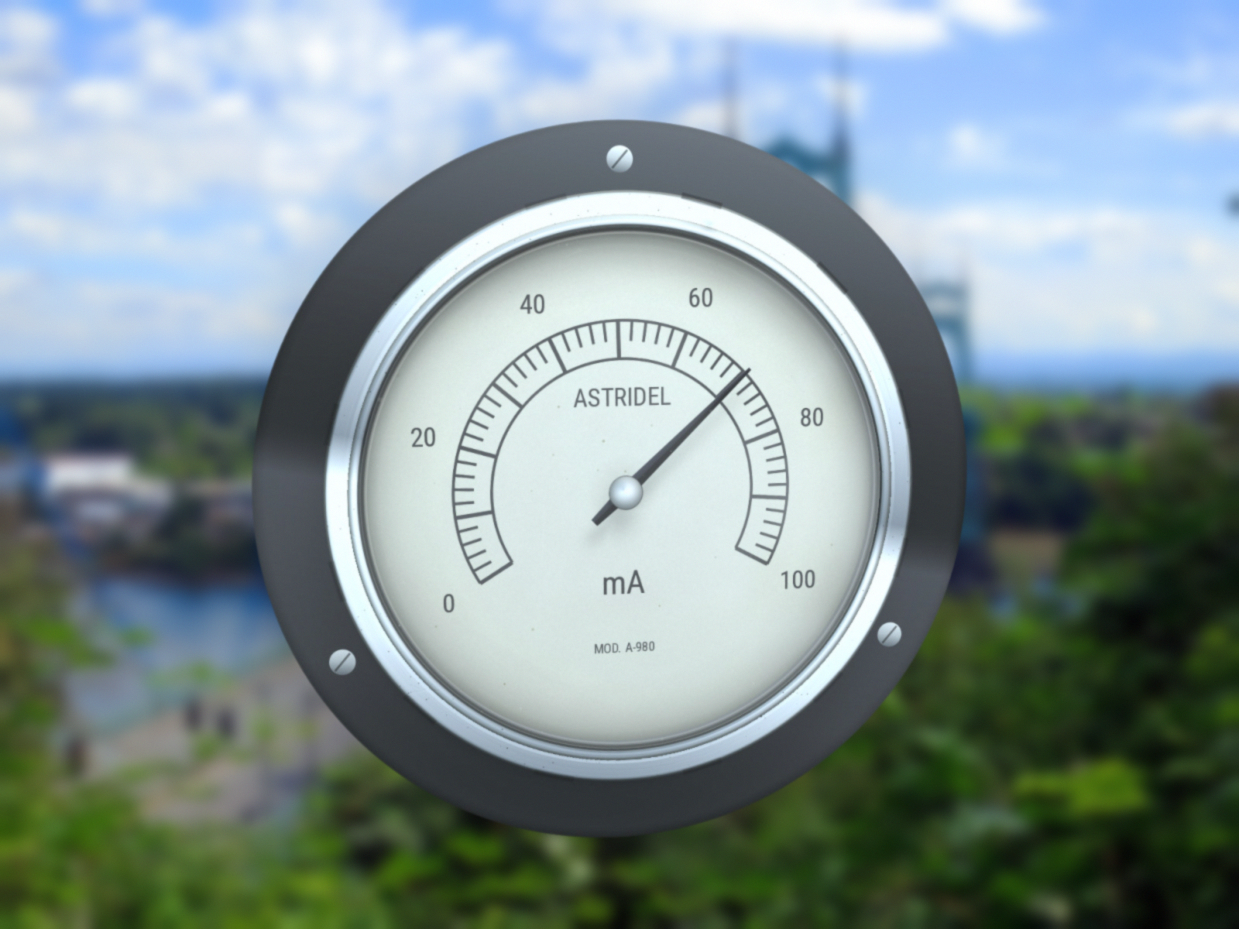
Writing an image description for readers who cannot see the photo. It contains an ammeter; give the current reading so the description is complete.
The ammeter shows 70 mA
